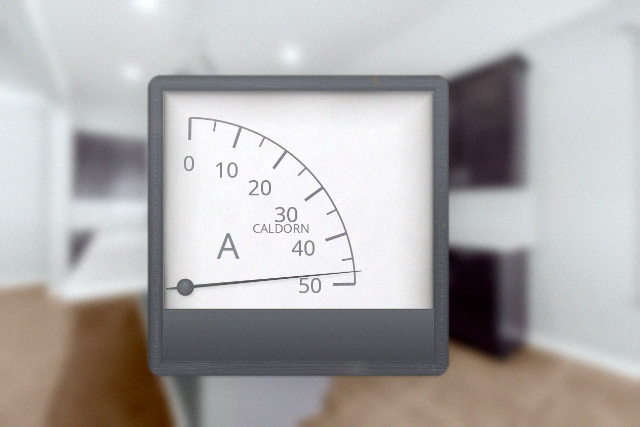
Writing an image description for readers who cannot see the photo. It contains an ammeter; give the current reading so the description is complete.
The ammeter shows 47.5 A
